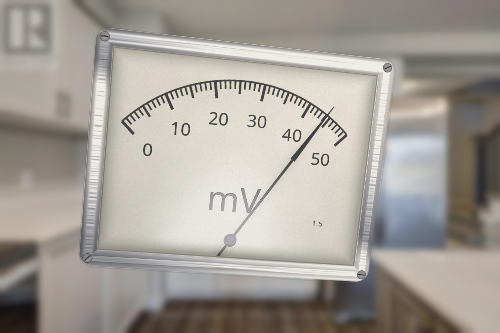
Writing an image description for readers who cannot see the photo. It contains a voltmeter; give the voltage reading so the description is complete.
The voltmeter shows 44 mV
